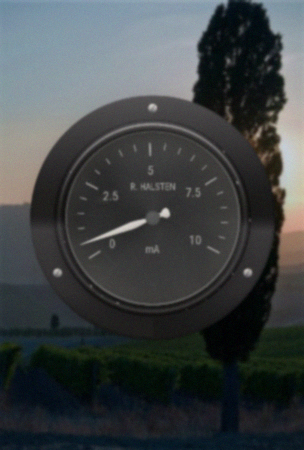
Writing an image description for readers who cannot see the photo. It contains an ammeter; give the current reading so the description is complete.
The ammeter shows 0.5 mA
